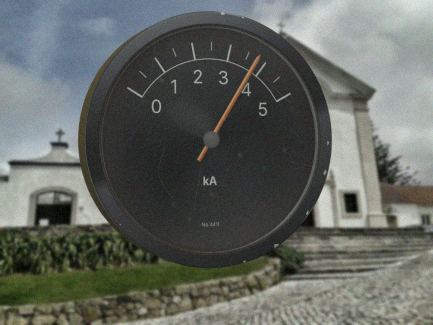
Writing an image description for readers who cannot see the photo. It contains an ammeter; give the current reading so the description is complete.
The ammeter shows 3.75 kA
